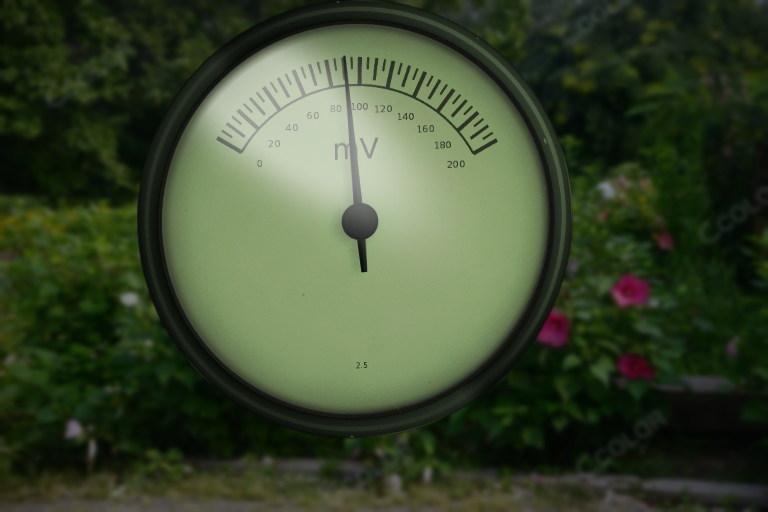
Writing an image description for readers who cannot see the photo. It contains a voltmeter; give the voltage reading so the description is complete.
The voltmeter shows 90 mV
